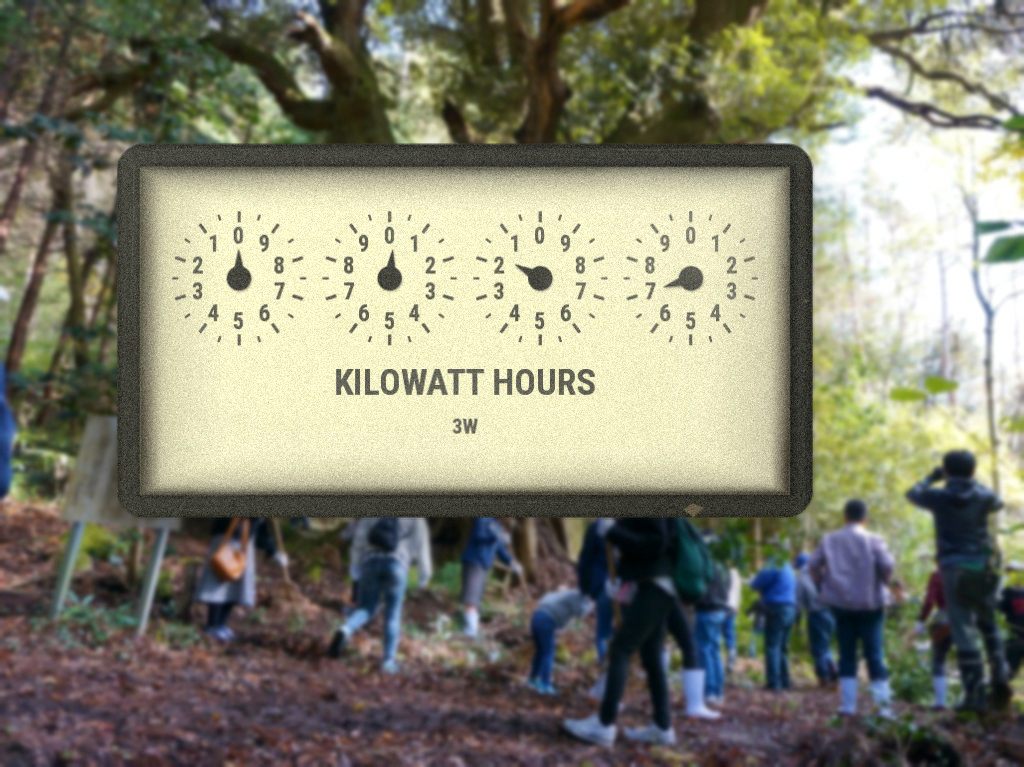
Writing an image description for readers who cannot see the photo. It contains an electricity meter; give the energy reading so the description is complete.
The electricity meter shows 17 kWh
